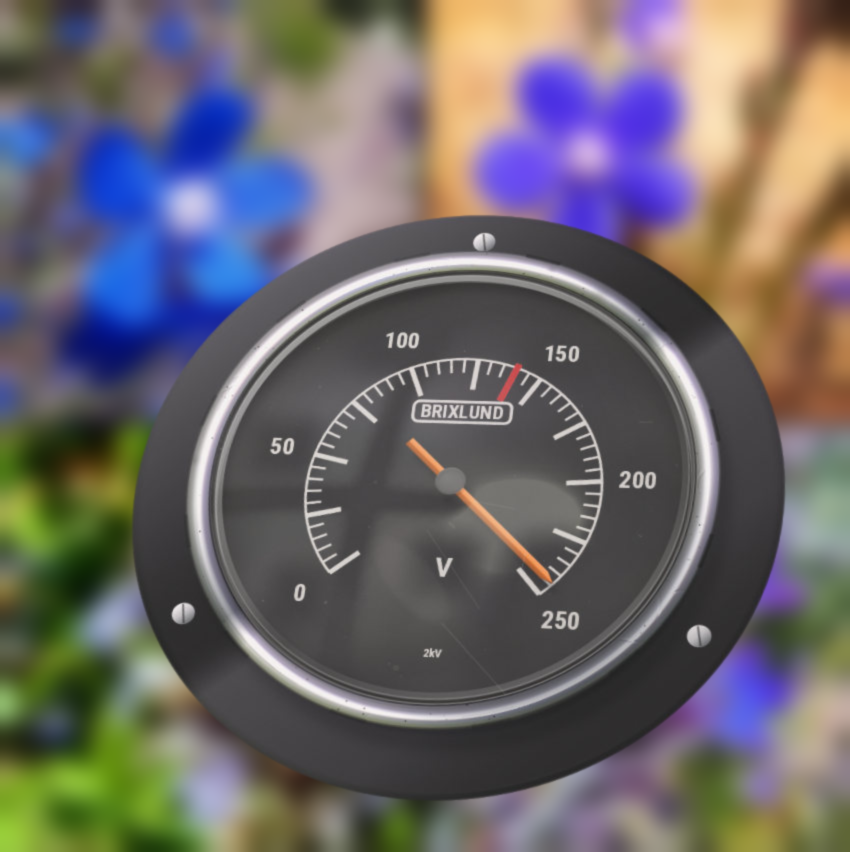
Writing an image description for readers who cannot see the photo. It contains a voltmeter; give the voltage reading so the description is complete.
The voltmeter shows 245 V
